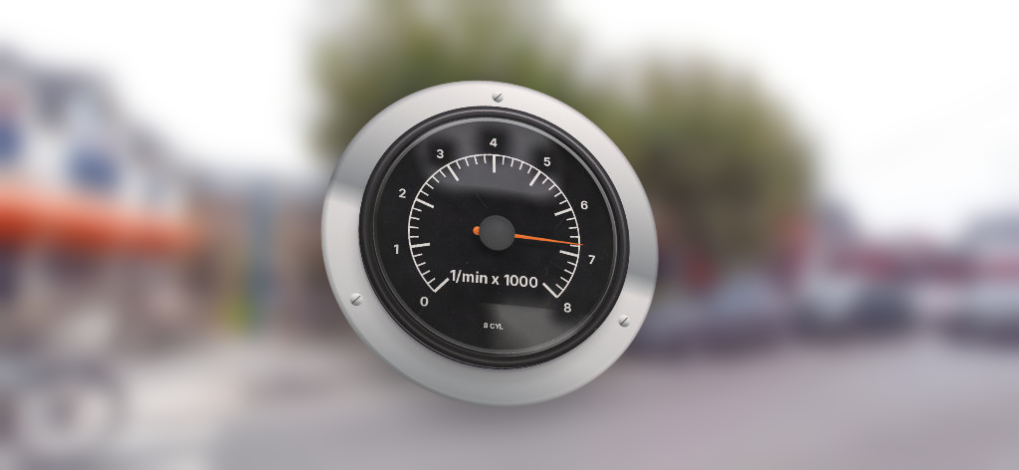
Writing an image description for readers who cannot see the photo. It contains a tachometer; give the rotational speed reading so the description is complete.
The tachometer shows 6800 rpm
